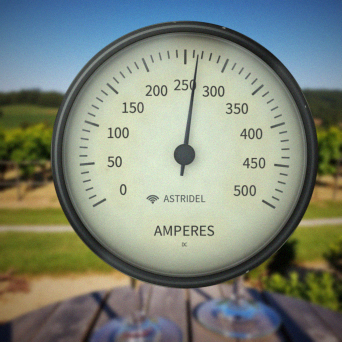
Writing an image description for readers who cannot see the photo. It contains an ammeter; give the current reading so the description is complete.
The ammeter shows 265 A
